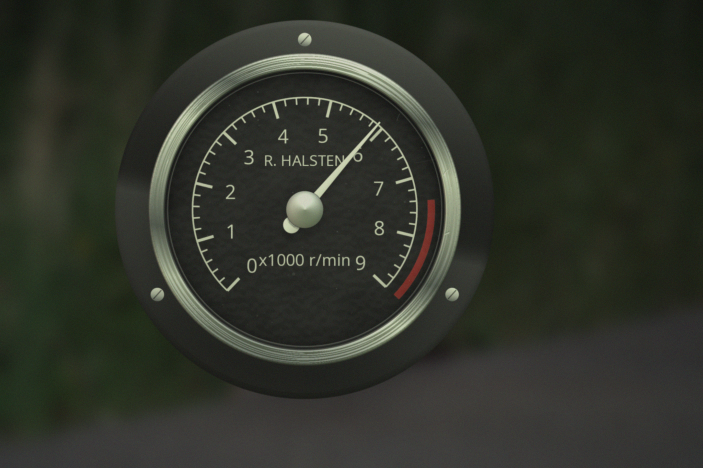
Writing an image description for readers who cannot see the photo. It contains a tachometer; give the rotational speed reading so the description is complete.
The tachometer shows 5900 rpm
